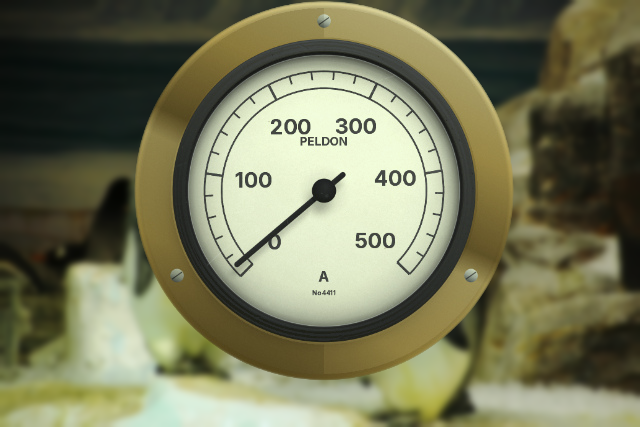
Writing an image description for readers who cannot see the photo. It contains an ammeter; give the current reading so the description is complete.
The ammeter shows 10 A
